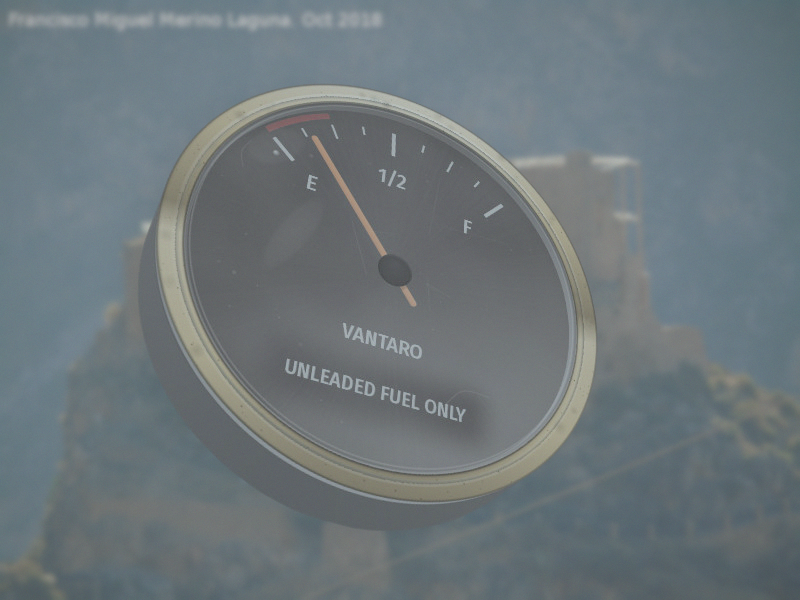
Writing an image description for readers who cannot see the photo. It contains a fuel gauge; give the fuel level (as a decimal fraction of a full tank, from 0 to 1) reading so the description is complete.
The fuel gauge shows 0.125
